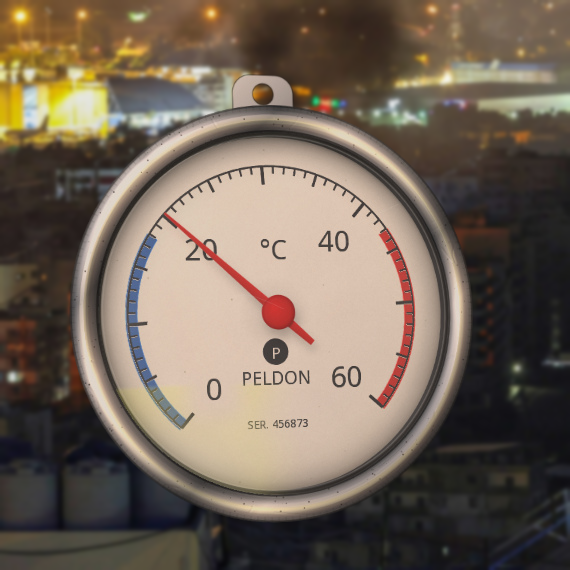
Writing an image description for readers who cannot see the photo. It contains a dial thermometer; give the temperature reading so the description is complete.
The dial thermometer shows 20 °C
